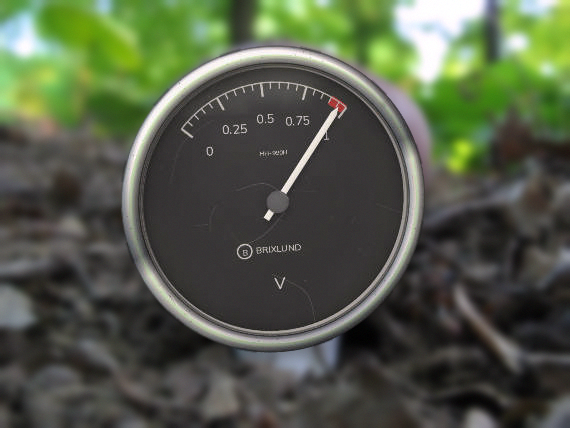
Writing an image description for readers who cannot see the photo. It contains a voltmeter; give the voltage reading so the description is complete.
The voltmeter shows 0.95 V
